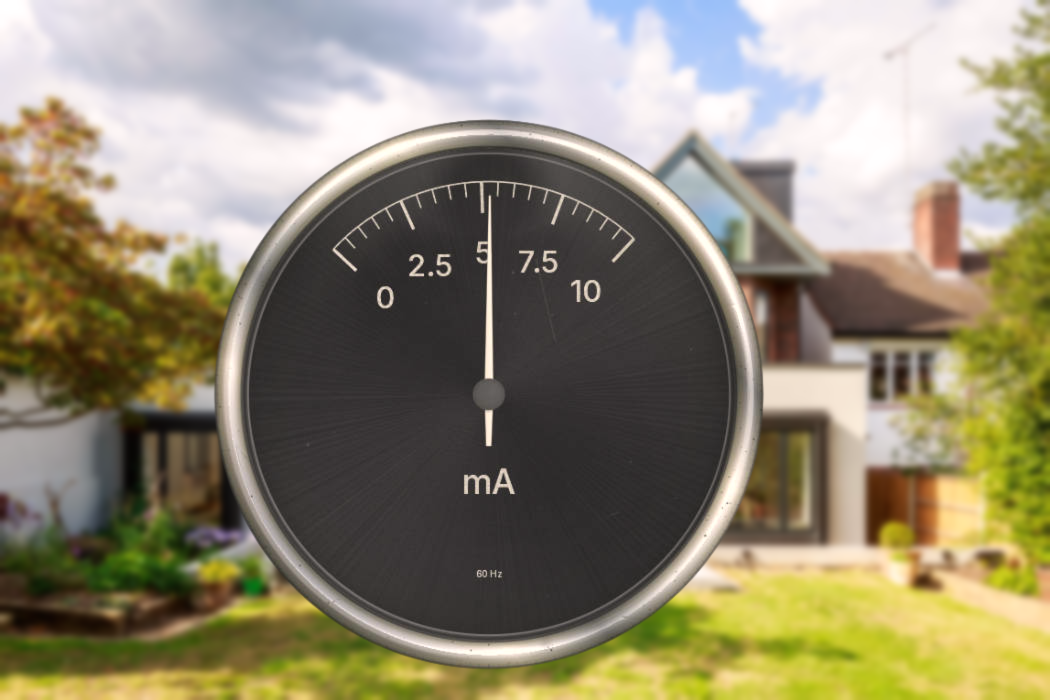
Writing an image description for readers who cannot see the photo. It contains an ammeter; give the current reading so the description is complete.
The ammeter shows 5.25 mA
